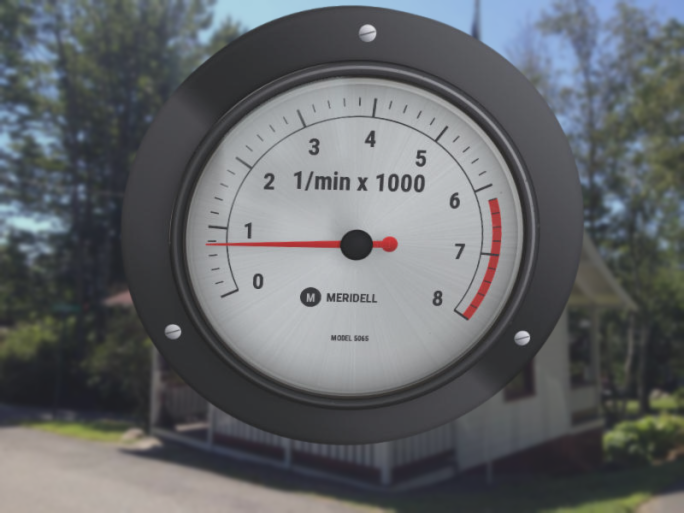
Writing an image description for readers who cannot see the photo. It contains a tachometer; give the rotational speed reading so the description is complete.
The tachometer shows 800 rpm
